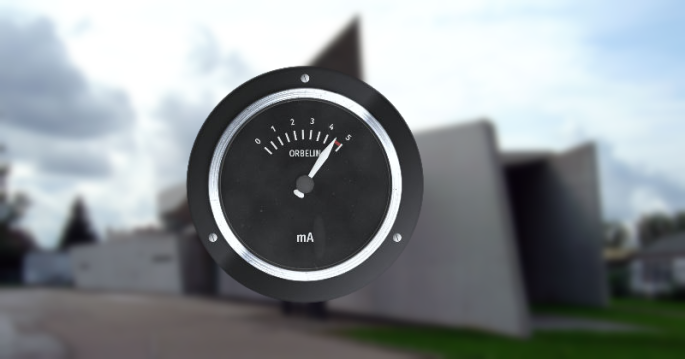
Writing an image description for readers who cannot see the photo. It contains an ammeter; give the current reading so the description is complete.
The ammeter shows 4.5 mA
